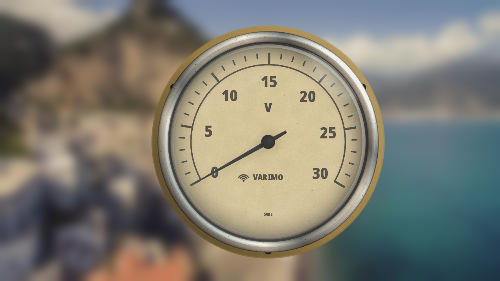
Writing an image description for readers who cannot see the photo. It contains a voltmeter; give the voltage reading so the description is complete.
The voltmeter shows 0 V
